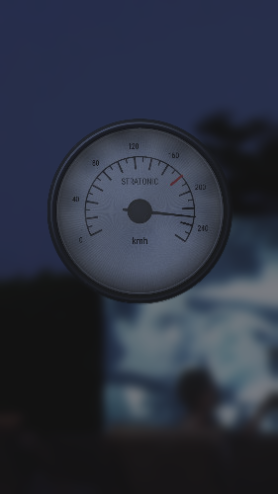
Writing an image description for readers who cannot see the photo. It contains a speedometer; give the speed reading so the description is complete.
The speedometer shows 230 km/h
